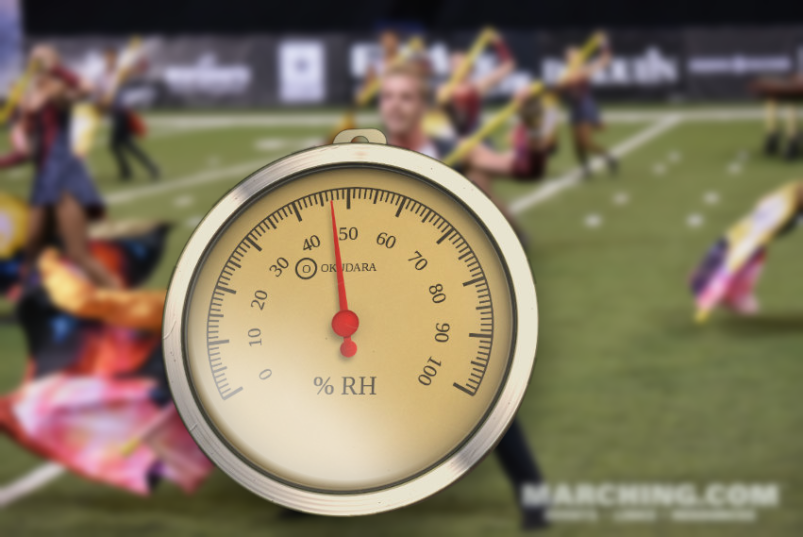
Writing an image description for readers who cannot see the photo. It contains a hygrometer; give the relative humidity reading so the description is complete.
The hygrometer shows 47 %
